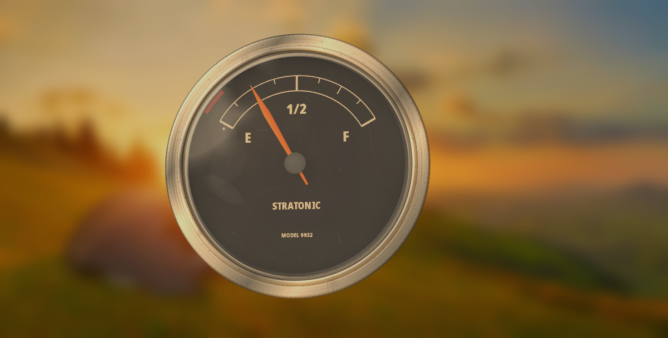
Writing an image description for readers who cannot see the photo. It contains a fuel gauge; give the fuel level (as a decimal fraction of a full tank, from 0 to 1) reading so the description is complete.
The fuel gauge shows 0.25
